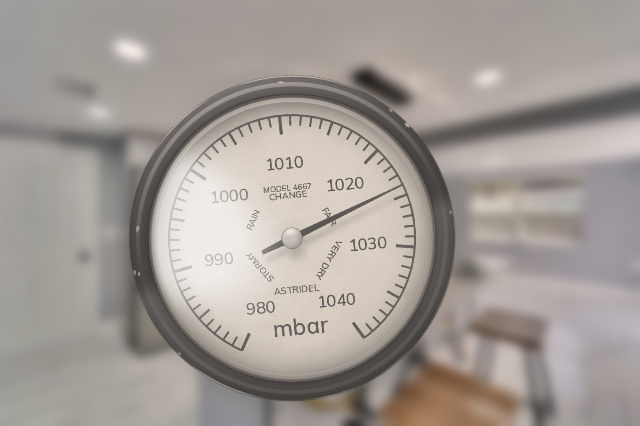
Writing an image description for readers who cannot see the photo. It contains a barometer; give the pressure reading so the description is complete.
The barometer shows 1024 mbar
